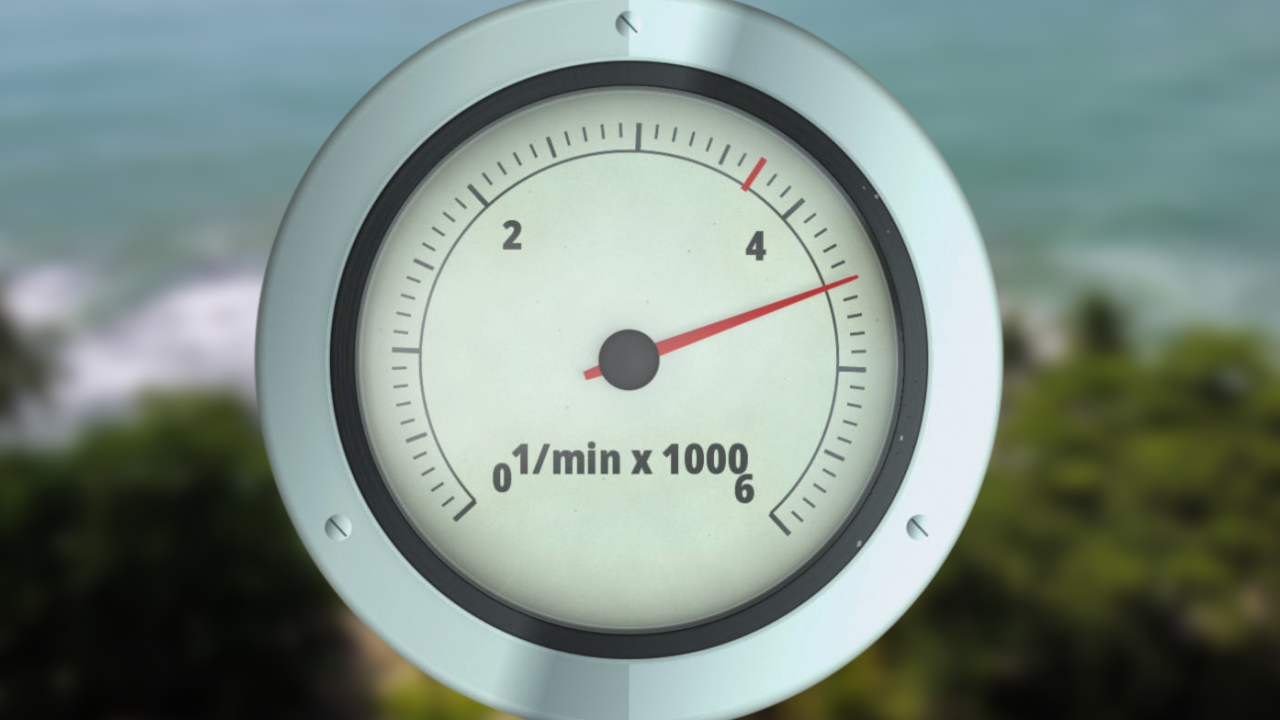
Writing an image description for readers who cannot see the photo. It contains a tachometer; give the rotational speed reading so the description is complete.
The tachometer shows 4500 rpm
